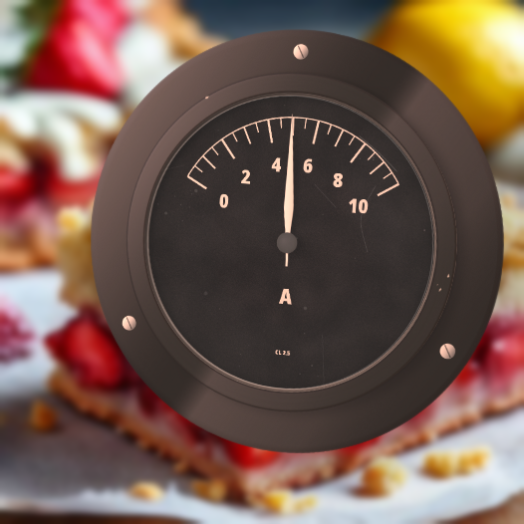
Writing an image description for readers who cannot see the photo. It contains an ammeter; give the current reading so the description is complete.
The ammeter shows 5 A
